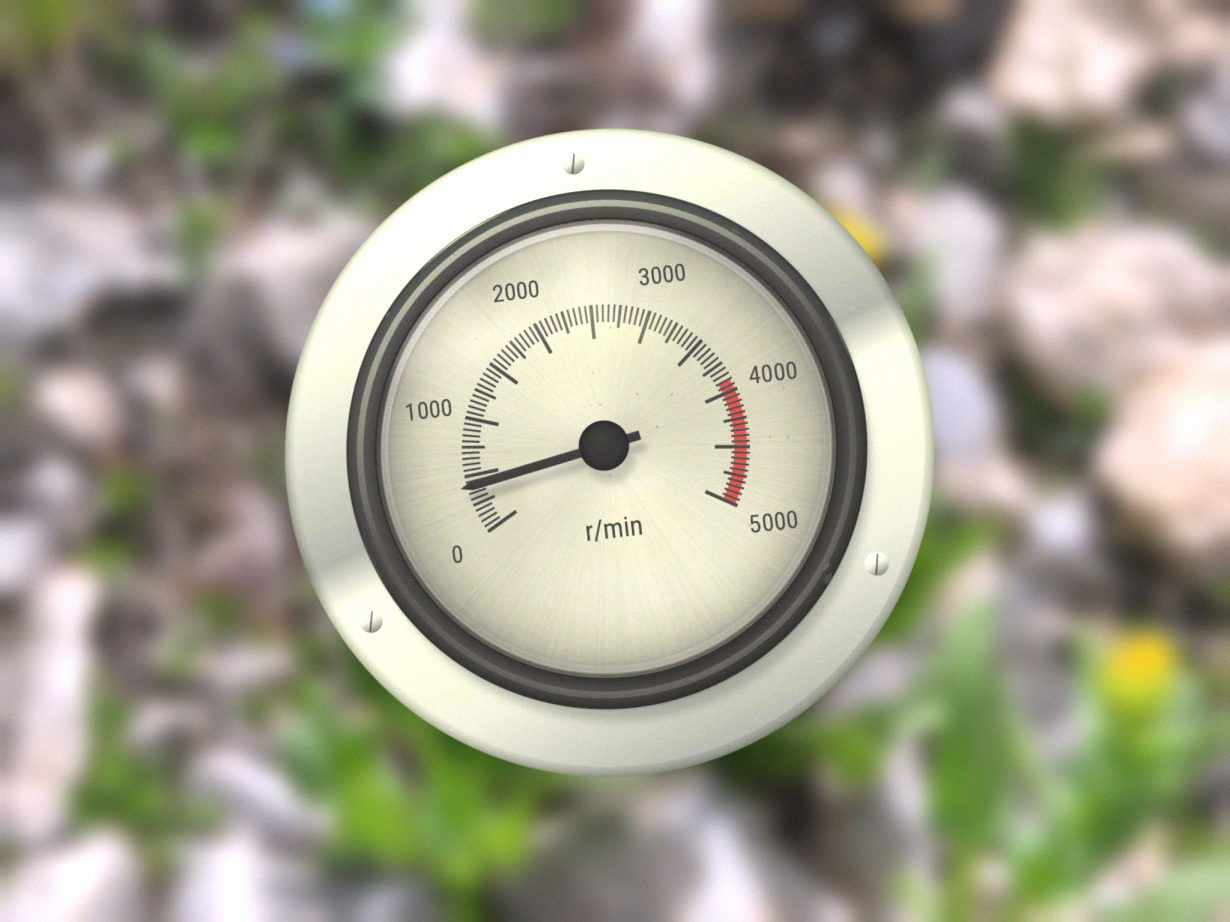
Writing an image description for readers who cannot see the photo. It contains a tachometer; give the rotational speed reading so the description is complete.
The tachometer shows 400 rpm
